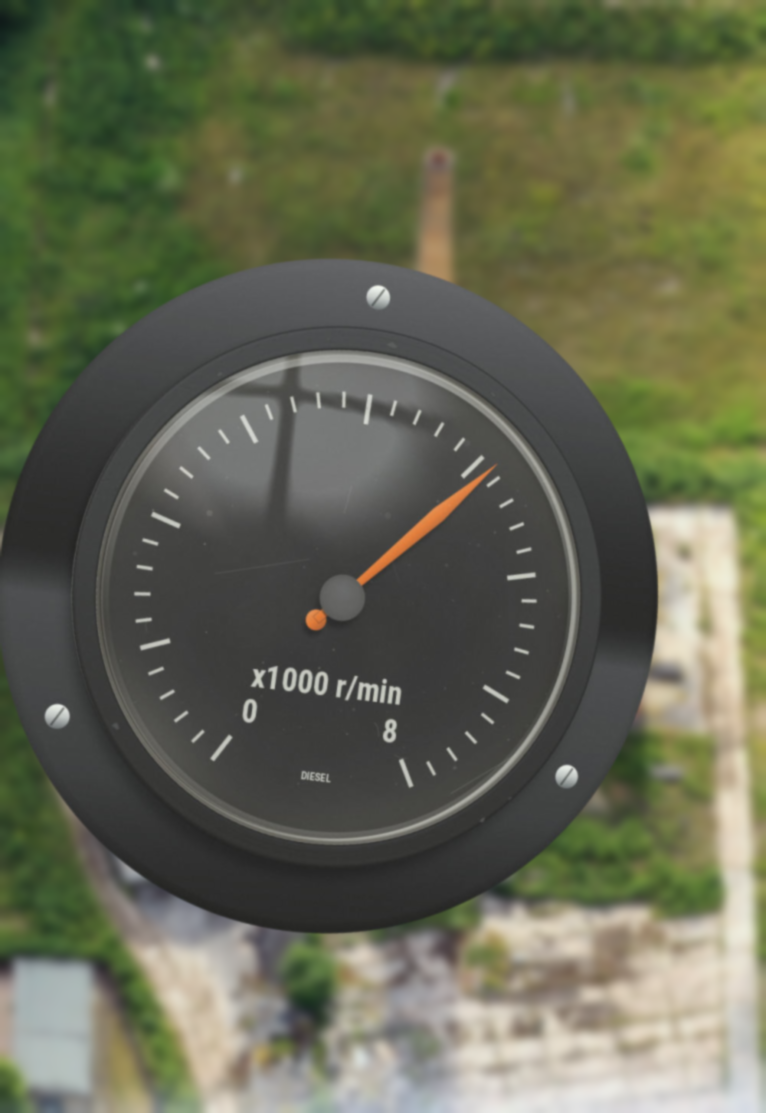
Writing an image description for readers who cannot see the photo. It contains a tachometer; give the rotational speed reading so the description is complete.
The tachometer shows 5100 rpm
